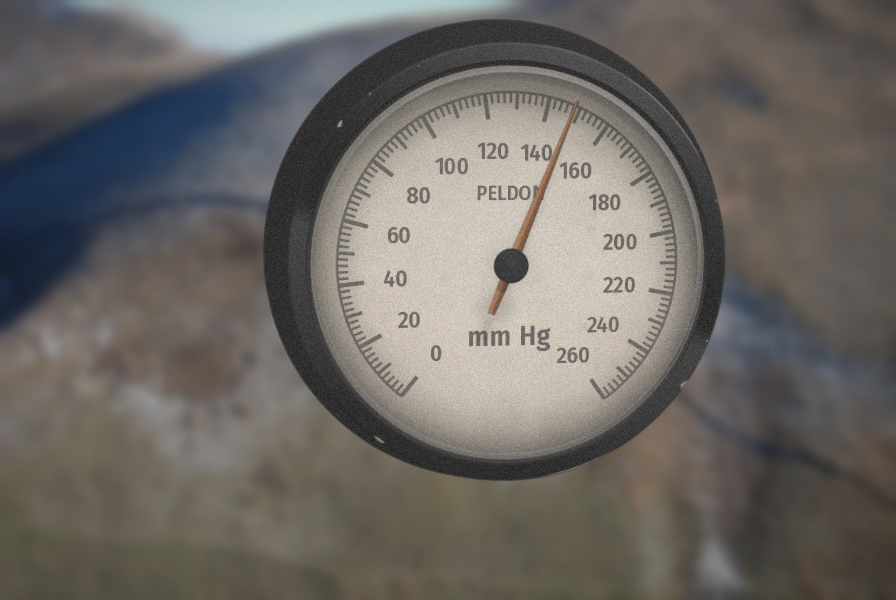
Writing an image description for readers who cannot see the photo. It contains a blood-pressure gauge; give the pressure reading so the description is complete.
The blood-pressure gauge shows 148 mmHg
